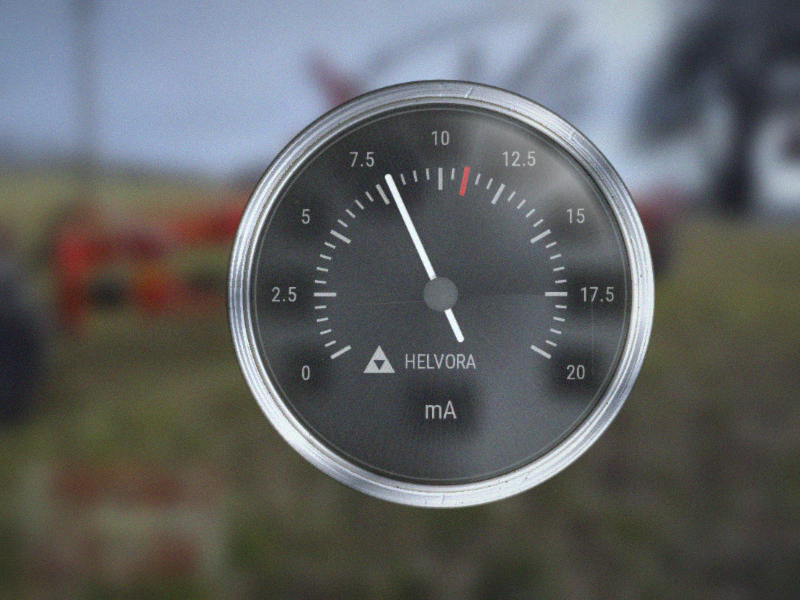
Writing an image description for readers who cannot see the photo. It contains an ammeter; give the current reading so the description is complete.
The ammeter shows 8 mA
